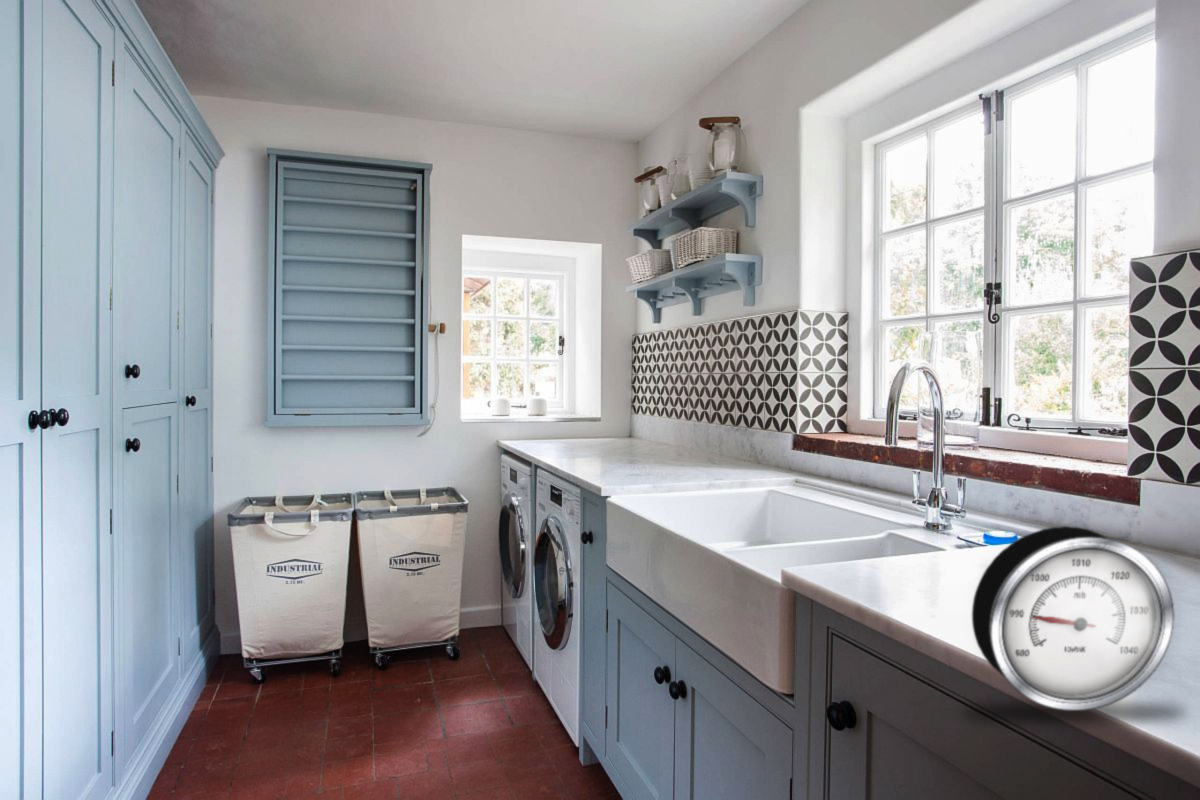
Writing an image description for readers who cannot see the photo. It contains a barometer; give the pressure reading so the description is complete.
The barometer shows 990 mbar
